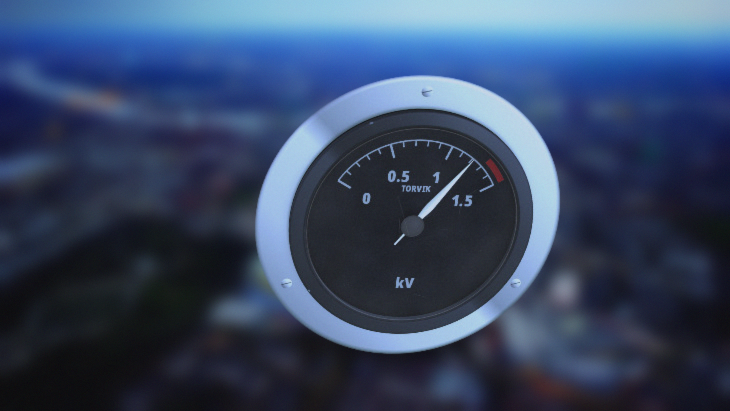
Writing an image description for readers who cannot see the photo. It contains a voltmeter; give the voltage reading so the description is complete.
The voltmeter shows 1.2 kV
